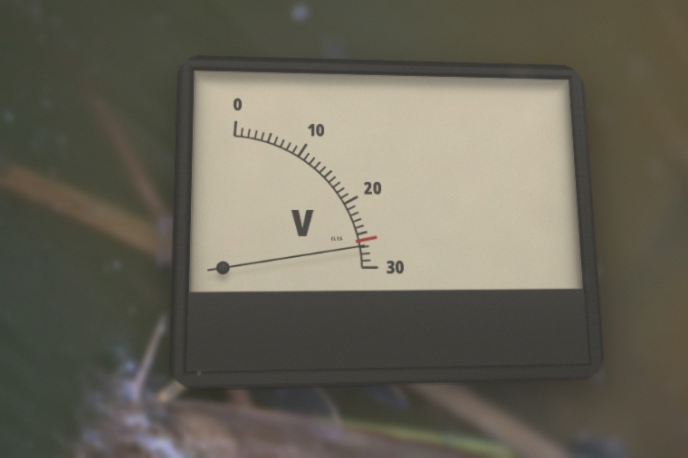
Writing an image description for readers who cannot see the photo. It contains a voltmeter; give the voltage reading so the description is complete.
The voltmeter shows 27 V
